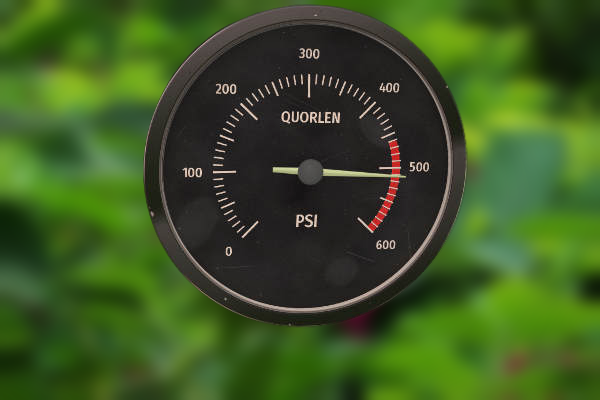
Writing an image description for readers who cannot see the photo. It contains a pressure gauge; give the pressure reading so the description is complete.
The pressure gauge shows 510 psi
